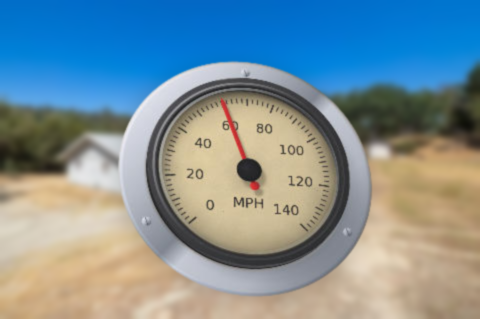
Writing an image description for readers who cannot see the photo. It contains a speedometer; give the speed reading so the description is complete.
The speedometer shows 60 mph
